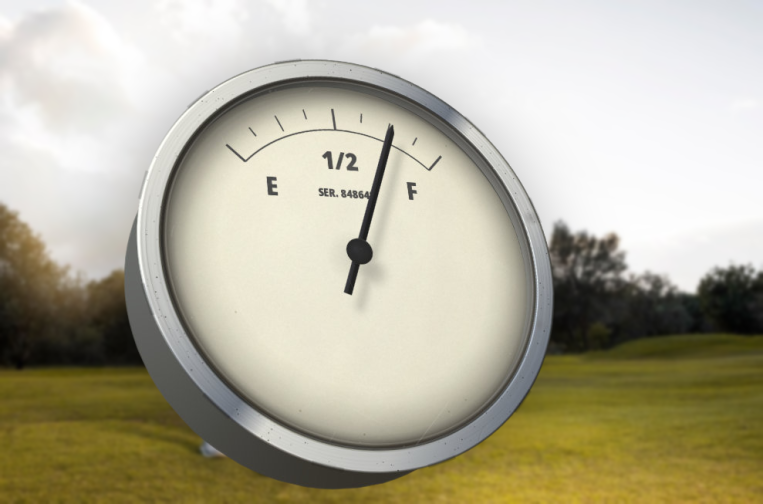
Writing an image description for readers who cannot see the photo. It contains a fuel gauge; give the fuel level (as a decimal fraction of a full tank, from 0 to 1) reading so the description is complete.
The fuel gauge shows 0.75
